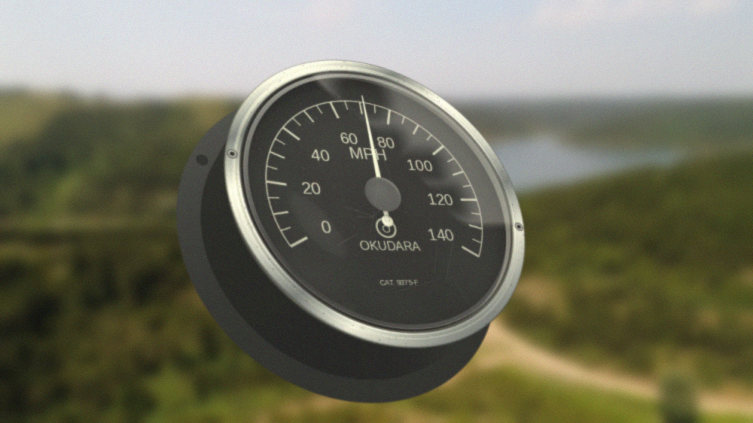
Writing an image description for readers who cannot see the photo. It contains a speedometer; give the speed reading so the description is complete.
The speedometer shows 70 mph
